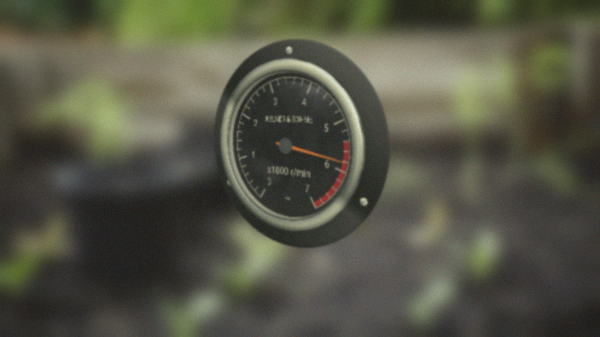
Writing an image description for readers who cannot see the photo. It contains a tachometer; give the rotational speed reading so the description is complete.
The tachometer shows 5800 rpm
